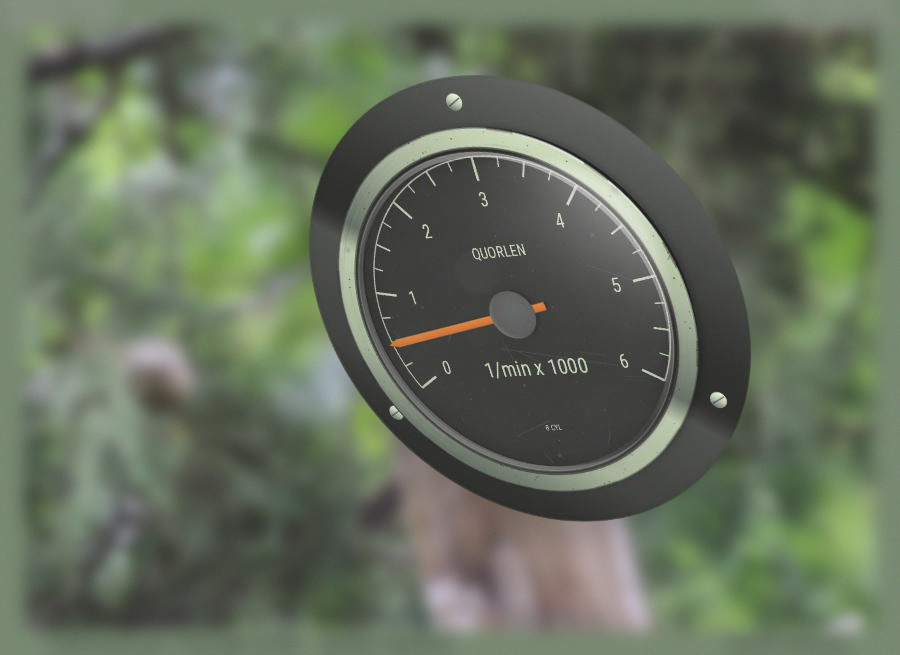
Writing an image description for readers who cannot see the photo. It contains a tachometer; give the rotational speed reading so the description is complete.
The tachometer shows 500 rpm
